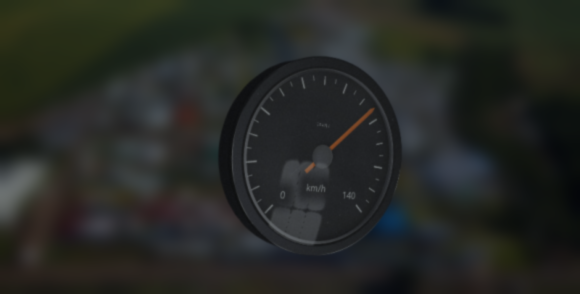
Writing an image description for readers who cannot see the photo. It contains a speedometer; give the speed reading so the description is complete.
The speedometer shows 95 km/h
